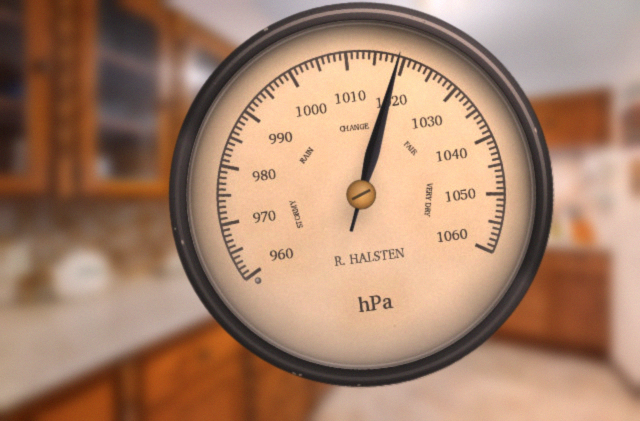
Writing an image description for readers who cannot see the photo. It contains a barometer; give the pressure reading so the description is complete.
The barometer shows 1019 hPa
